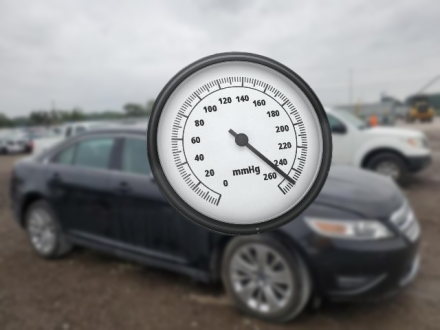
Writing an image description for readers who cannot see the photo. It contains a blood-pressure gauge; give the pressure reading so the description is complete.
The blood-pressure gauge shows 250 mmHg
